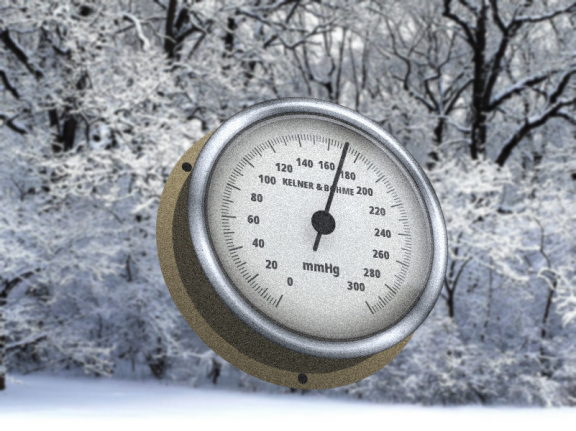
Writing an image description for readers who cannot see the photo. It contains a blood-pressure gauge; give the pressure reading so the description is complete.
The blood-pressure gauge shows 170 mmHg
